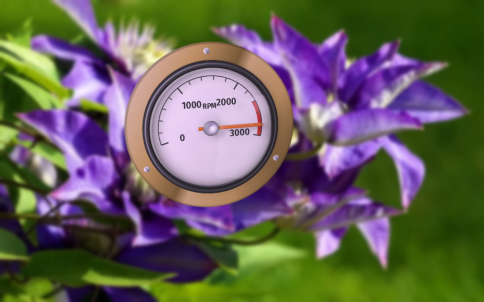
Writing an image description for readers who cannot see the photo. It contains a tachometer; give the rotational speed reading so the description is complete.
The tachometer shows 2800 rpm
